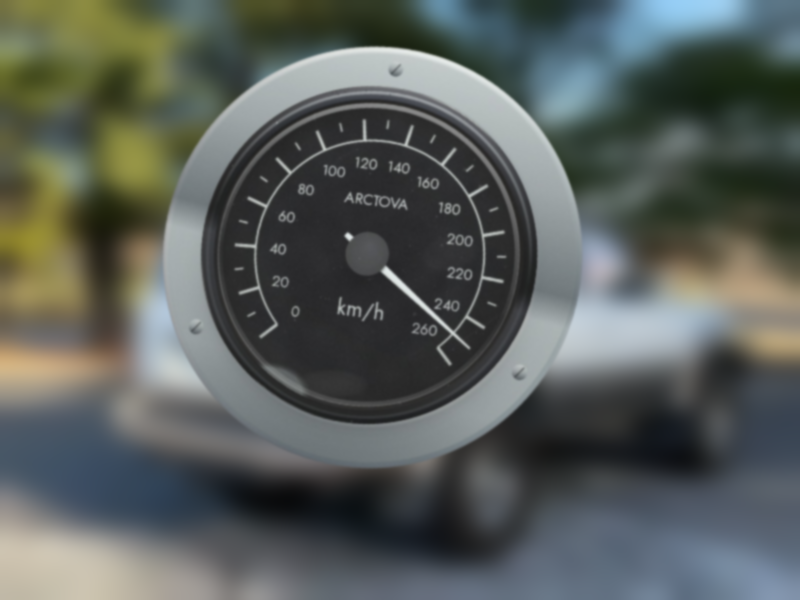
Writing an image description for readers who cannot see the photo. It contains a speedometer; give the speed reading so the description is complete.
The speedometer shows 250 km/h
